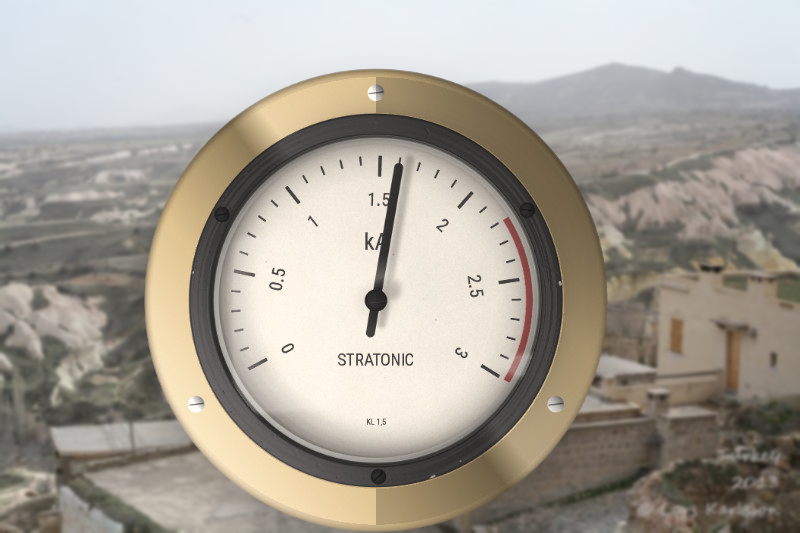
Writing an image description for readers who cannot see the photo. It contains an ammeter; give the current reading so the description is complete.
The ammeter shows 1.6 kA
